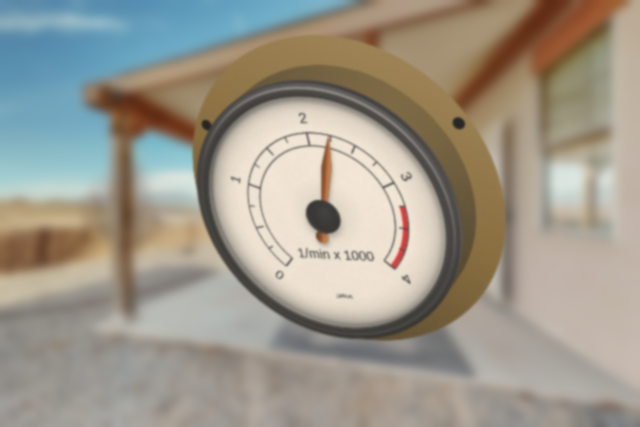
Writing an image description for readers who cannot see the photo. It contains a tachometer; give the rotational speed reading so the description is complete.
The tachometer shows 2250 rpm
